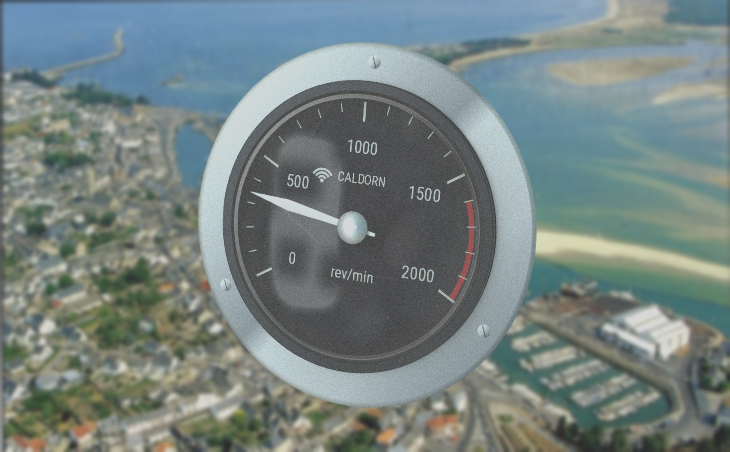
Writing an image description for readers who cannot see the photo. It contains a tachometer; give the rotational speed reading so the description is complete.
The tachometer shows 350 rpm
